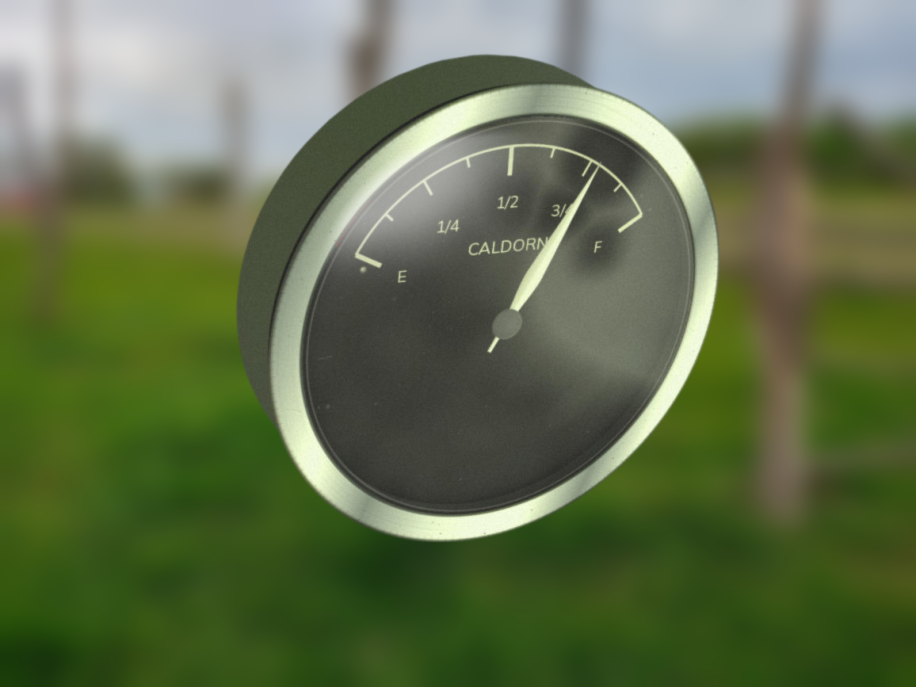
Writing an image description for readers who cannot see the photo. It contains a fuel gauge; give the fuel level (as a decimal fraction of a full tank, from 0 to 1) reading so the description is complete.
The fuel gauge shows 0.75
